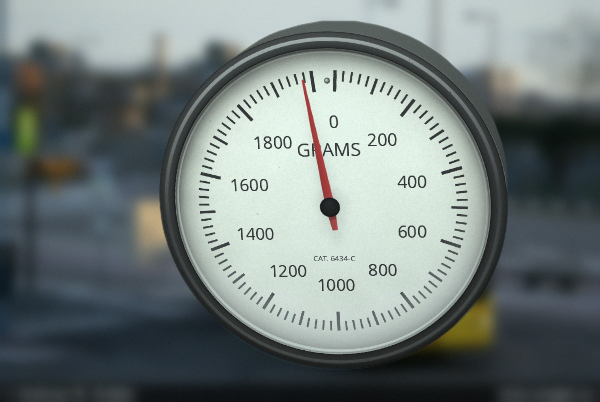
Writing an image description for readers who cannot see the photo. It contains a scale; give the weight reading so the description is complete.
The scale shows 1980 g
